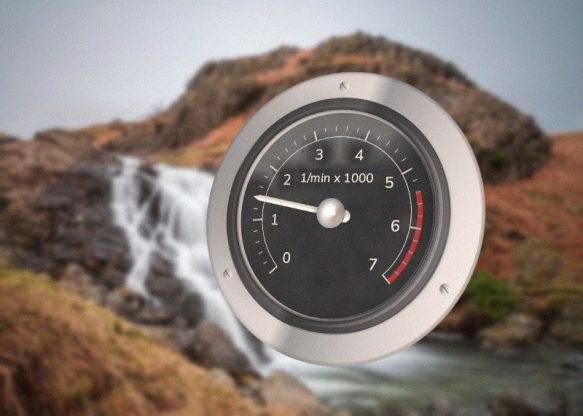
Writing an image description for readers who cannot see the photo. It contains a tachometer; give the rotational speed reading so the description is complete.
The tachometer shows 1400 rpm
